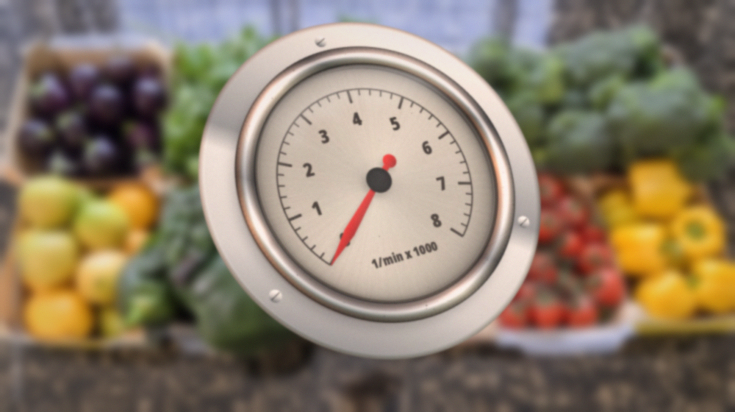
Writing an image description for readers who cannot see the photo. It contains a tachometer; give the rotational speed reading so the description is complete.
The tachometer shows 0 rpm
